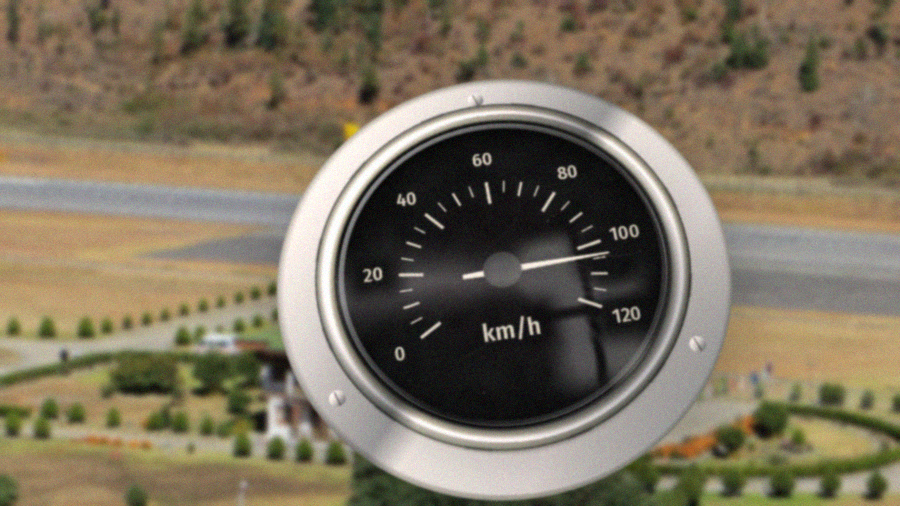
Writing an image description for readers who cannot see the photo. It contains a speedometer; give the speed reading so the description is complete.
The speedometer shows 105 km/h
